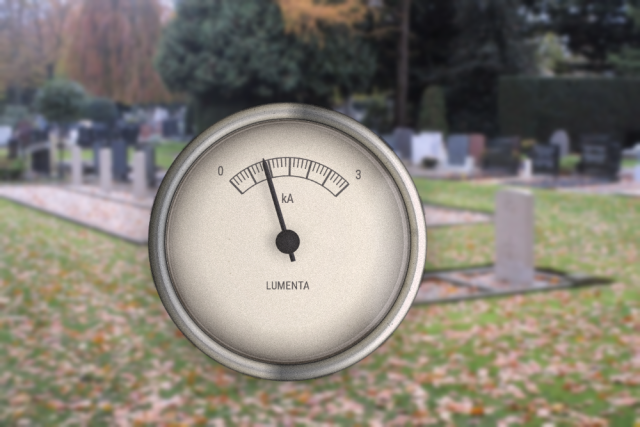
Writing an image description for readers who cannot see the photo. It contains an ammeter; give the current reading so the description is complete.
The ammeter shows 0.9 kA
